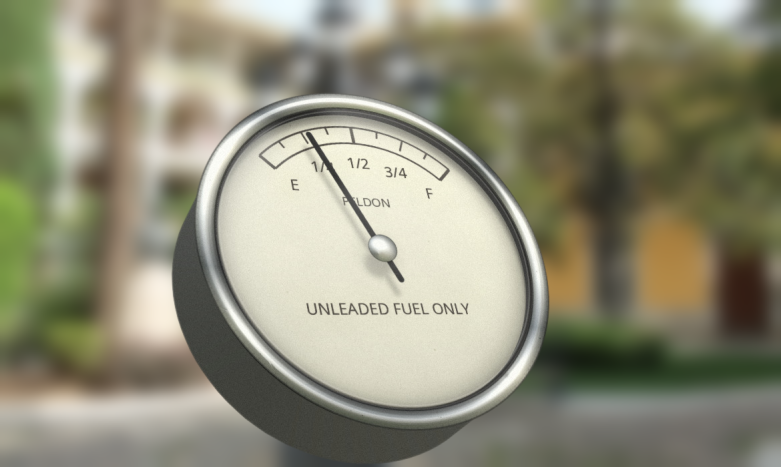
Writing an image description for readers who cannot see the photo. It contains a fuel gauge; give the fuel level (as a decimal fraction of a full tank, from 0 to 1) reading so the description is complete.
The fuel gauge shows 0.25
